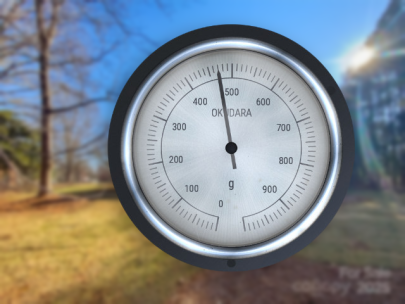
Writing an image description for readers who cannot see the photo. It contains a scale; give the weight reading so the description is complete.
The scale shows 470 g
